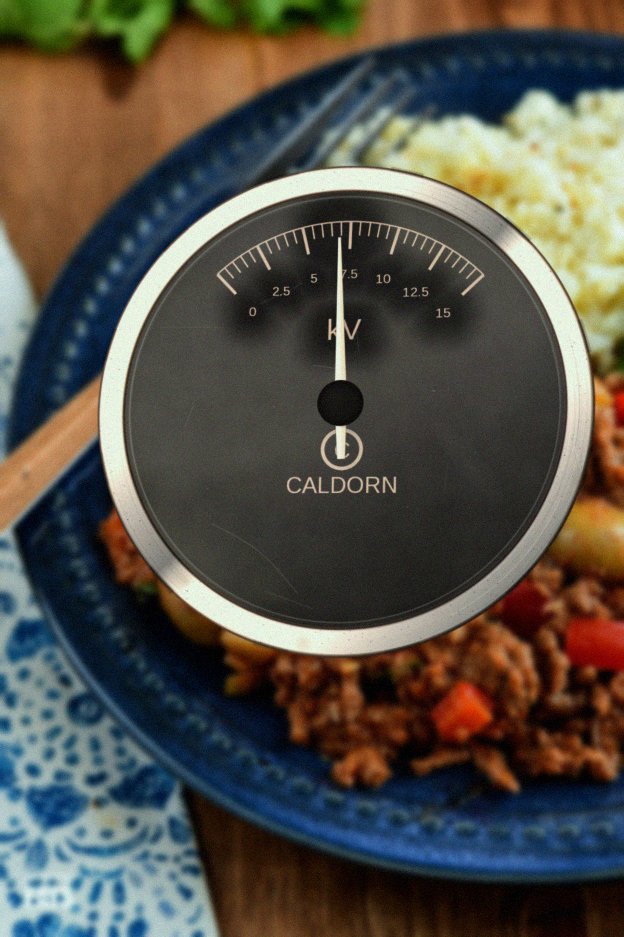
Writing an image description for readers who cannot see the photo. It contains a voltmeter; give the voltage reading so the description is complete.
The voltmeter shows 7 kV
